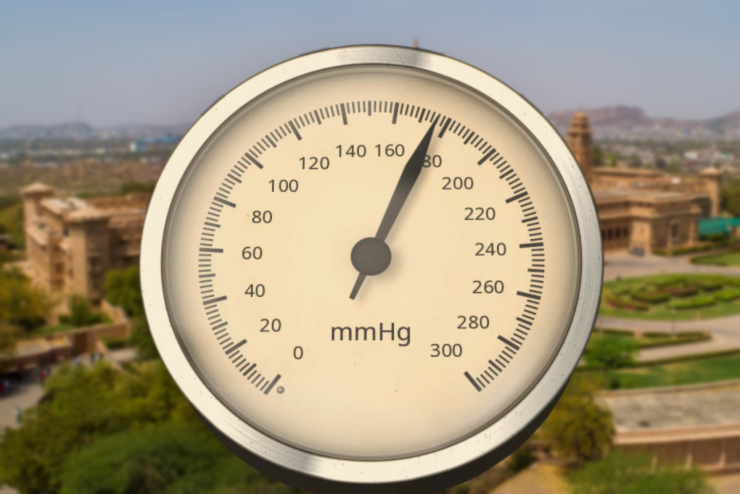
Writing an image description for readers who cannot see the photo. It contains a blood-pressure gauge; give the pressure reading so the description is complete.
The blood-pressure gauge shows 176 mmHg
